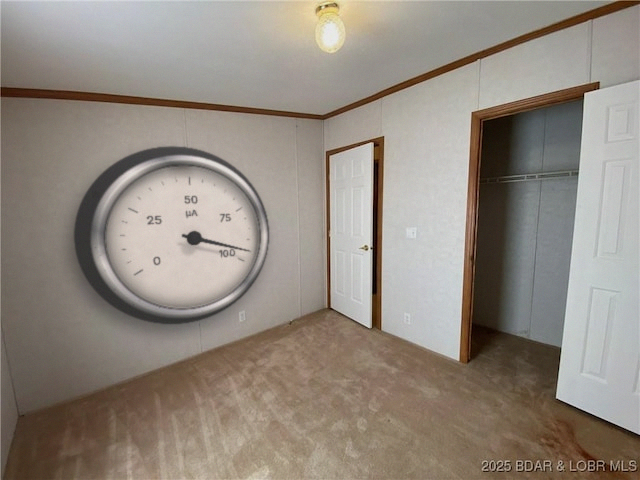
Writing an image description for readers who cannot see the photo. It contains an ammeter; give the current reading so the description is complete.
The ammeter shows 95 µA
